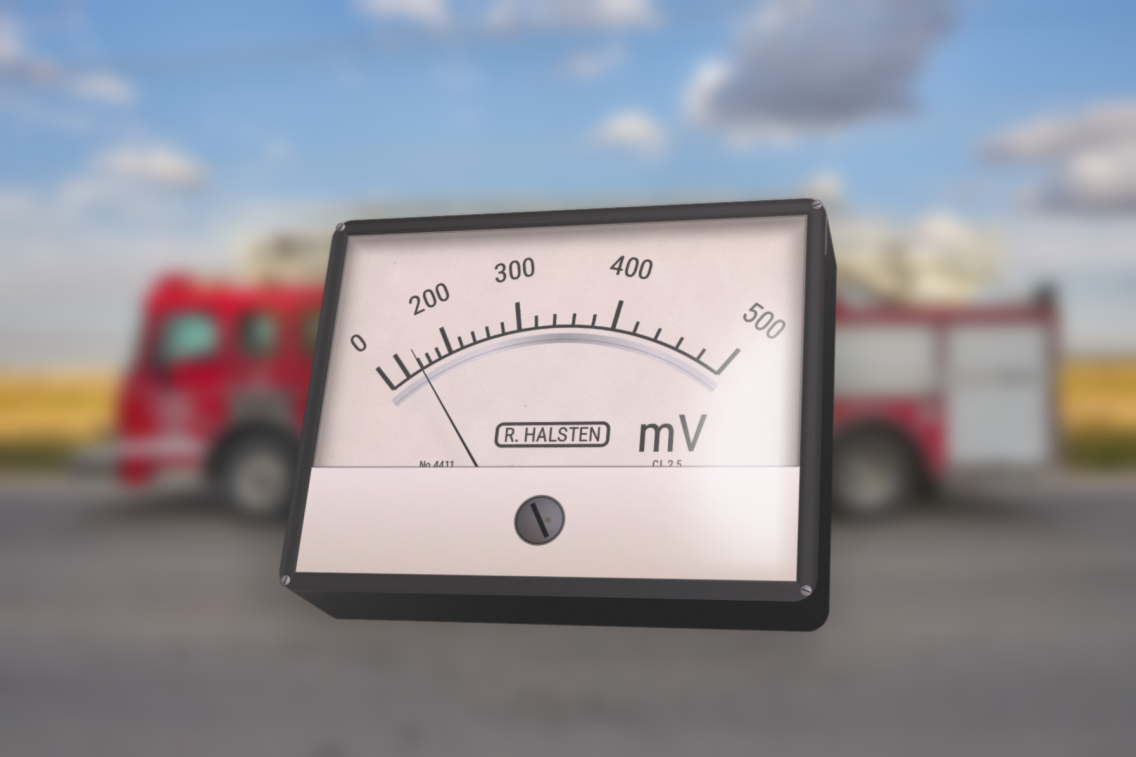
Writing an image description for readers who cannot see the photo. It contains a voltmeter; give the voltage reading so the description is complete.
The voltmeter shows 140 mV
